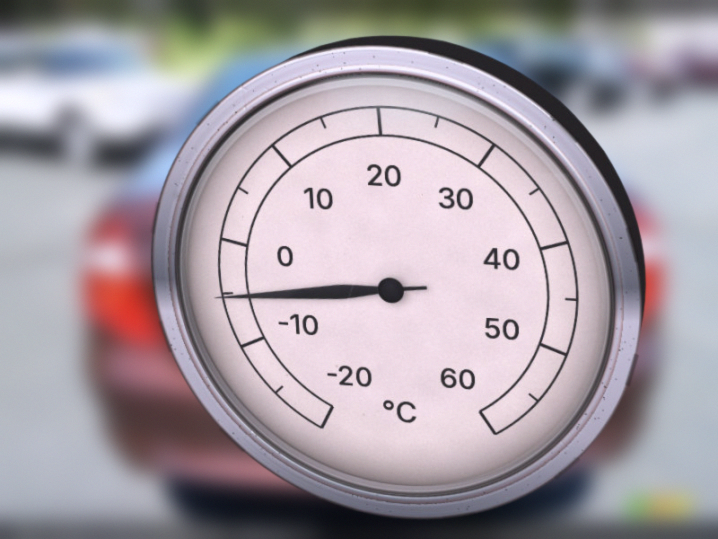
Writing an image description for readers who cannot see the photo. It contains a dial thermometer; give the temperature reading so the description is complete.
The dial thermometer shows -5 °C
